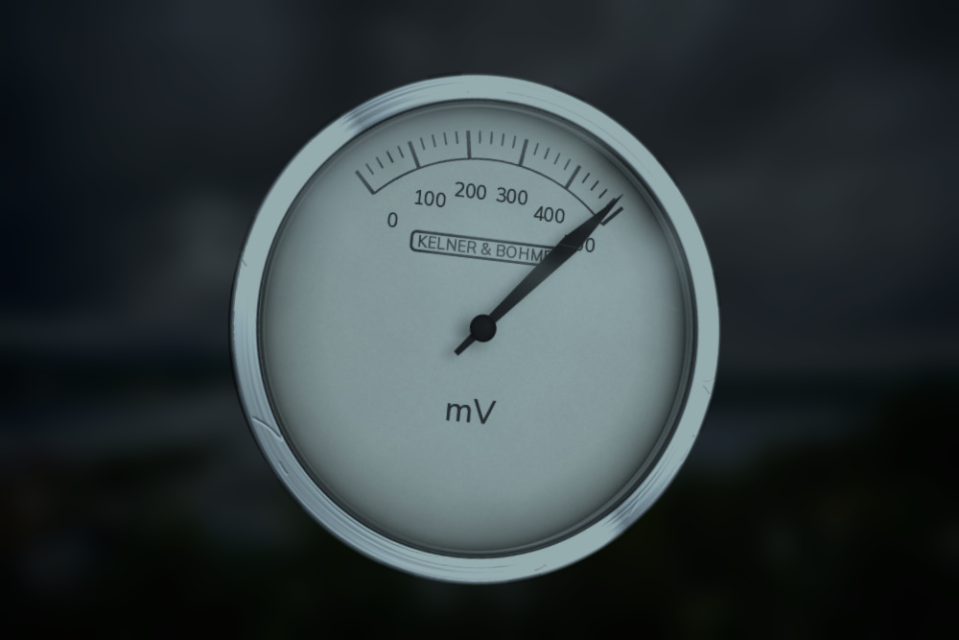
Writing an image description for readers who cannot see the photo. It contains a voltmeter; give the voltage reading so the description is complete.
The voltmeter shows 480 mV
